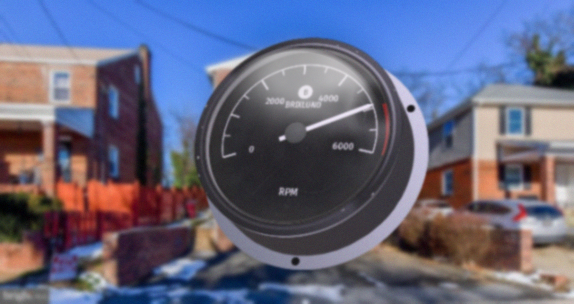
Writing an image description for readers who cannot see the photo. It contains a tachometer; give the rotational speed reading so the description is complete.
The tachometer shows 5000 rpm
